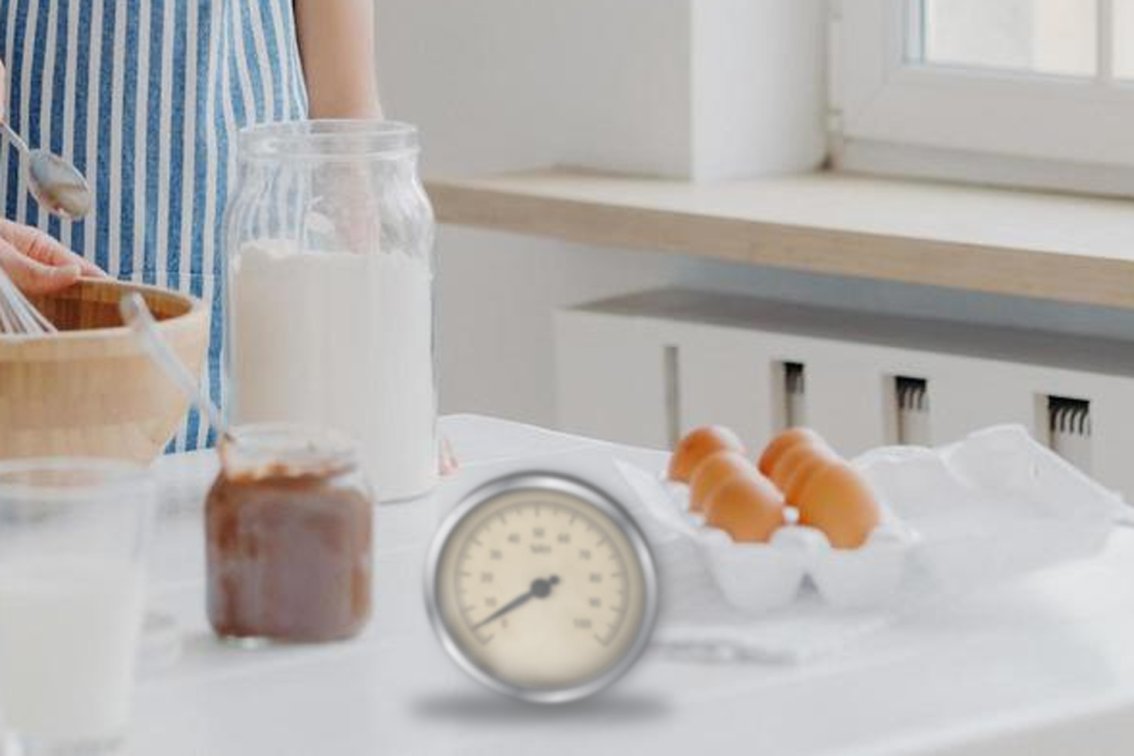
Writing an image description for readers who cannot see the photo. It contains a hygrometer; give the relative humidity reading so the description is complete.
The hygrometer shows 5 %
